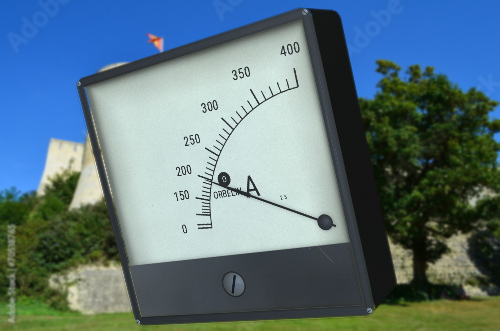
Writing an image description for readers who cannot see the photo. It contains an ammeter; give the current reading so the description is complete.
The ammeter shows 200 A
